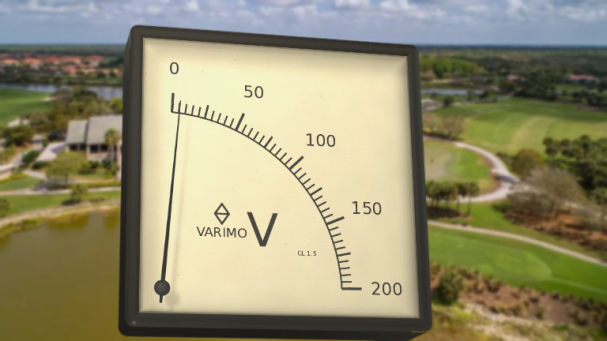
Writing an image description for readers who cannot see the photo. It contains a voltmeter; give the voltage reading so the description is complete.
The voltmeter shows 5 V
